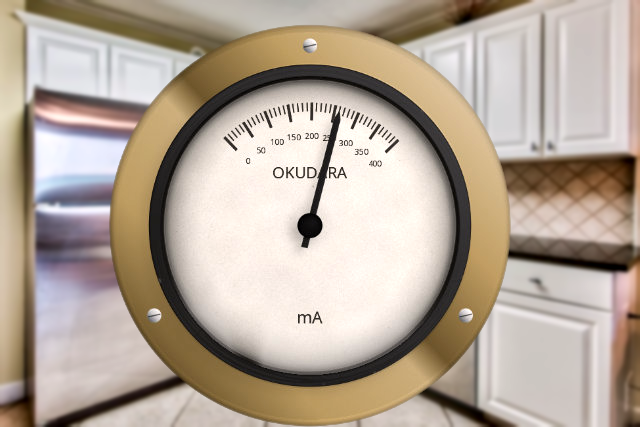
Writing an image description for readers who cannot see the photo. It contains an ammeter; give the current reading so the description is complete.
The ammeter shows 260 mA
